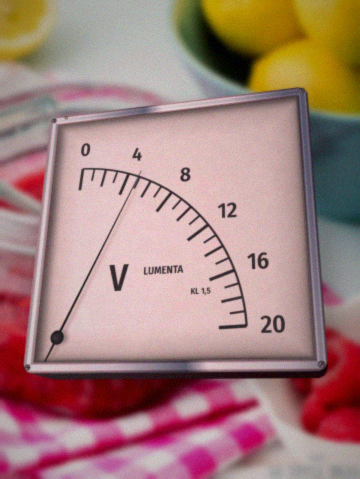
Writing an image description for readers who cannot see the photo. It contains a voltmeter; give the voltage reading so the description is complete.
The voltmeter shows 5 V
